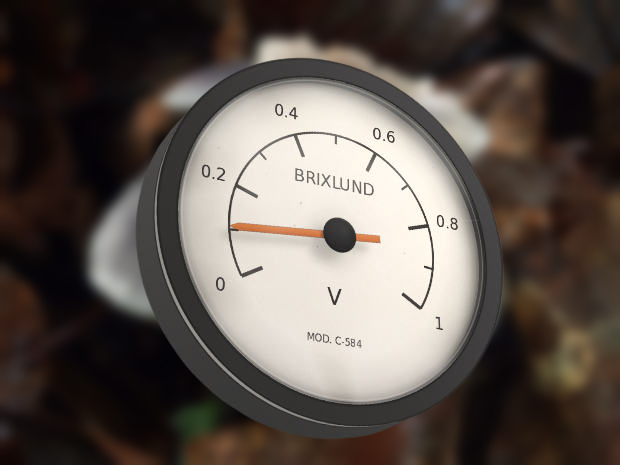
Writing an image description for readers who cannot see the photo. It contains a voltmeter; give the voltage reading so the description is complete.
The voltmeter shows 0.1 V
